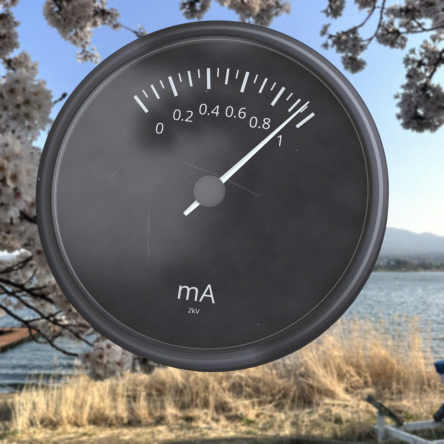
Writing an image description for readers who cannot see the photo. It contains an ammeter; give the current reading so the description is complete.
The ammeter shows 0.95 mA
